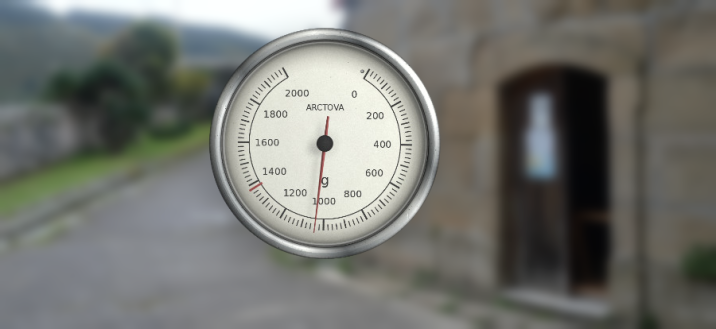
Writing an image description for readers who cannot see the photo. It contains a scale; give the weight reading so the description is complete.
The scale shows 1040 g
